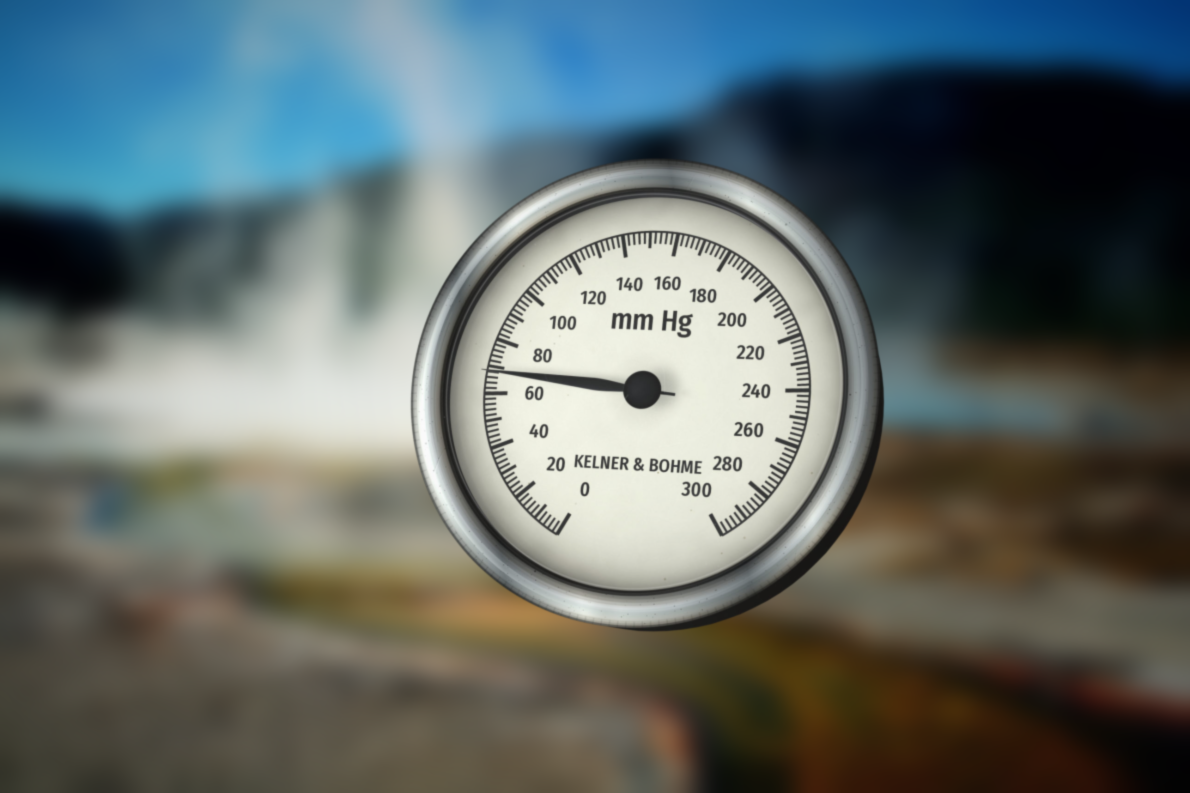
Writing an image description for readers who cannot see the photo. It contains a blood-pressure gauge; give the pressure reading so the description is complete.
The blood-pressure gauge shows 68 mmHg
